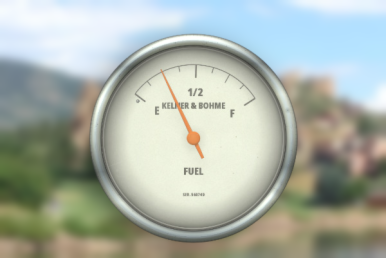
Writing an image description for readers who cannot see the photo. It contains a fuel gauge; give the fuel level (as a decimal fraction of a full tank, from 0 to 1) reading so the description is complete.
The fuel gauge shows 0.25
